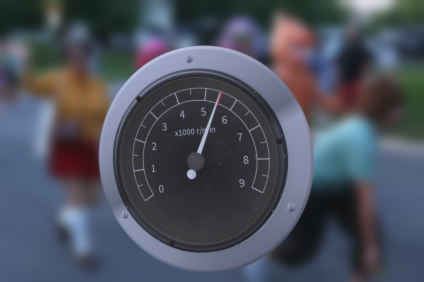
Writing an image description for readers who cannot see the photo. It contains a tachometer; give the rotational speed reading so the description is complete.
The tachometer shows 5500 rpm
